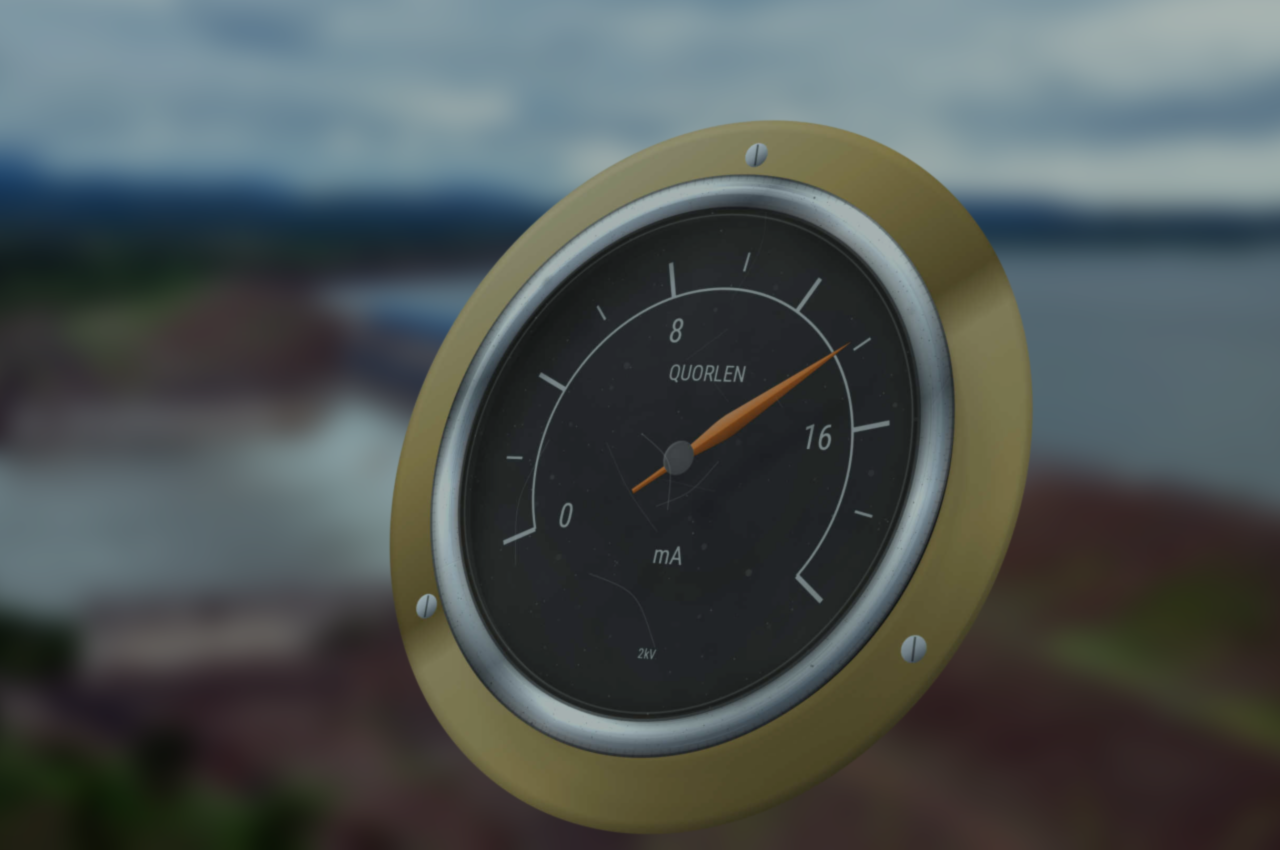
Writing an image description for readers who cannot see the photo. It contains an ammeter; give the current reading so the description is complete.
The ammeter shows 14 mA
